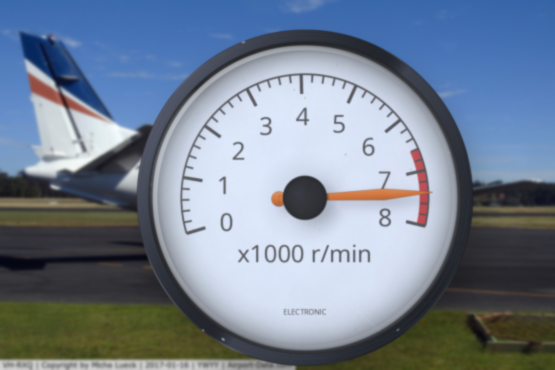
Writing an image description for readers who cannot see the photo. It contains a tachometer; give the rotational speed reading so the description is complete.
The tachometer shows 7400 rpm
